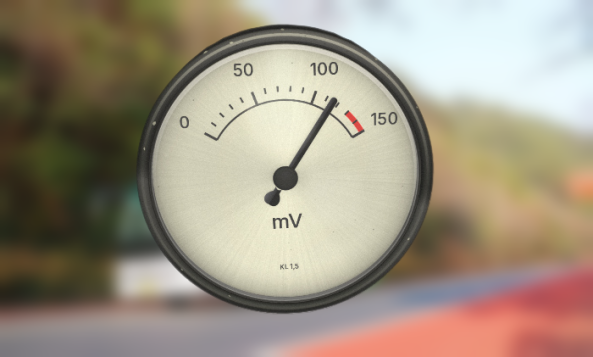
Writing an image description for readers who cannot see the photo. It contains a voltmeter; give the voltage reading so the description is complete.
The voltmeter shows 115 mV
